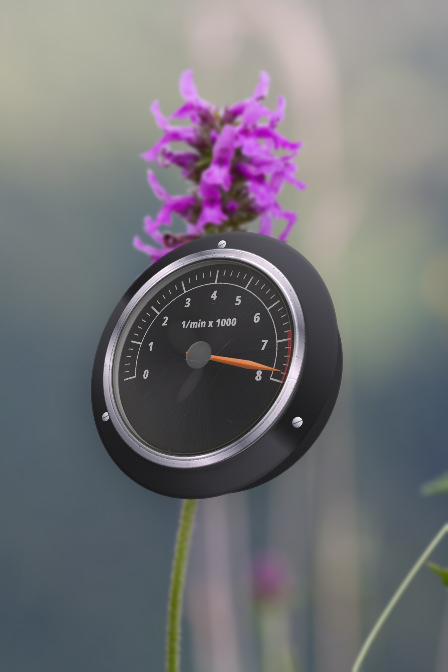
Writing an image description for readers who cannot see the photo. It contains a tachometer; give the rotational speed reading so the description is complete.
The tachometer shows 7800 rpm
